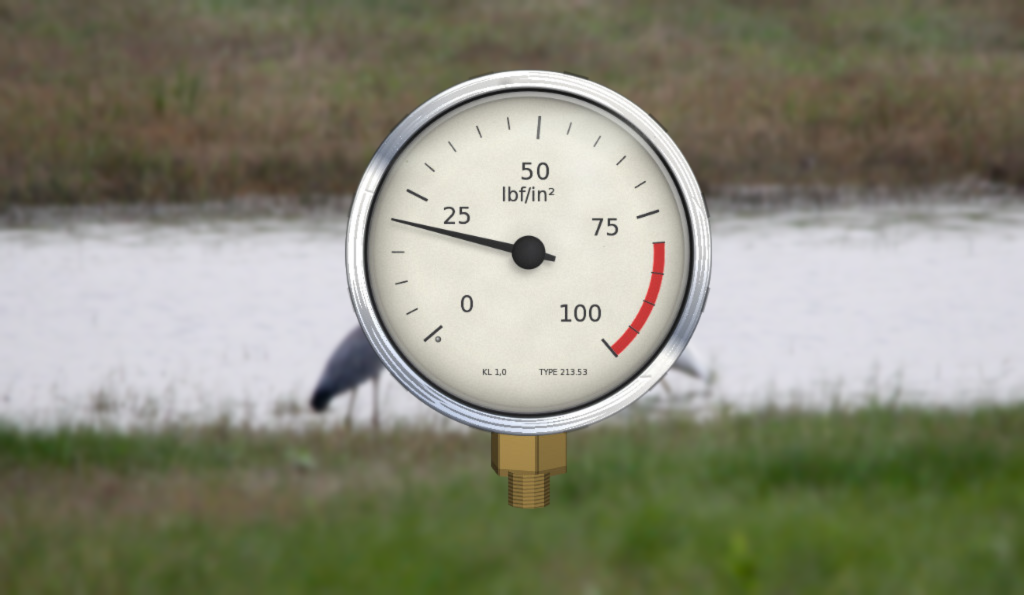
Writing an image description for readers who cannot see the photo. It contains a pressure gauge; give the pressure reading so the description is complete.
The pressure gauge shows 20 psi
